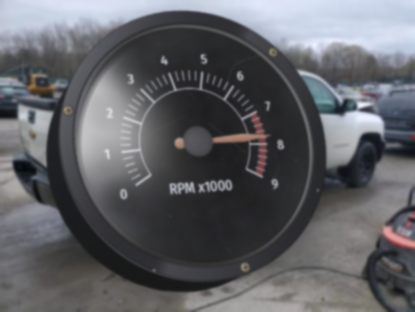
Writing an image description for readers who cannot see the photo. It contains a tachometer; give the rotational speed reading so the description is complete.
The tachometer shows 7800 rpm
